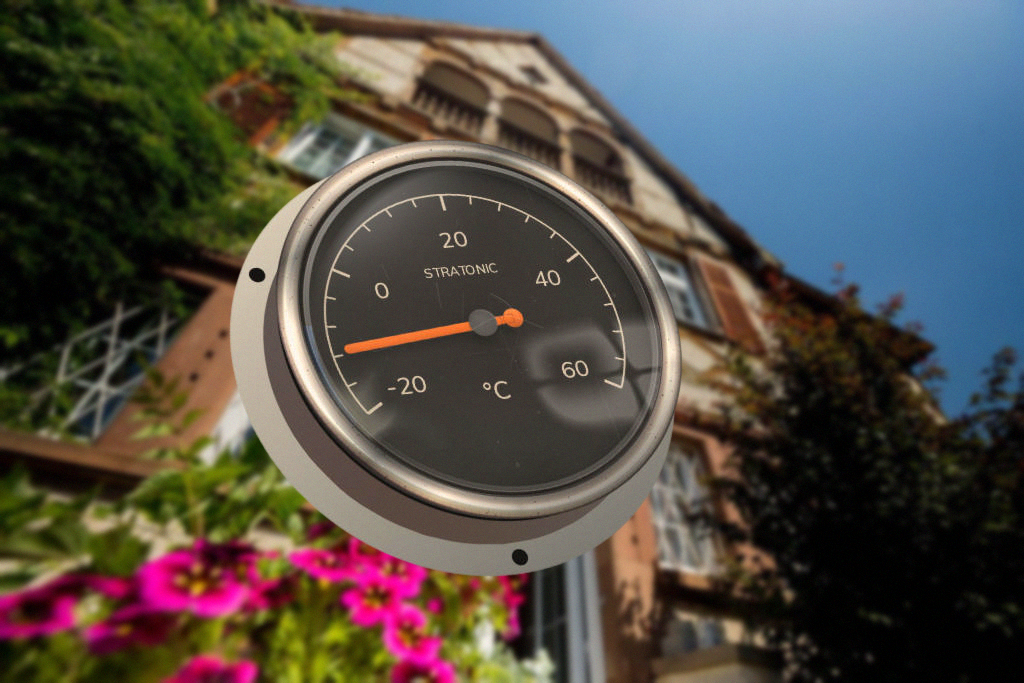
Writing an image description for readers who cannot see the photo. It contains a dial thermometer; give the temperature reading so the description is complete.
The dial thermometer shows -12 °C
